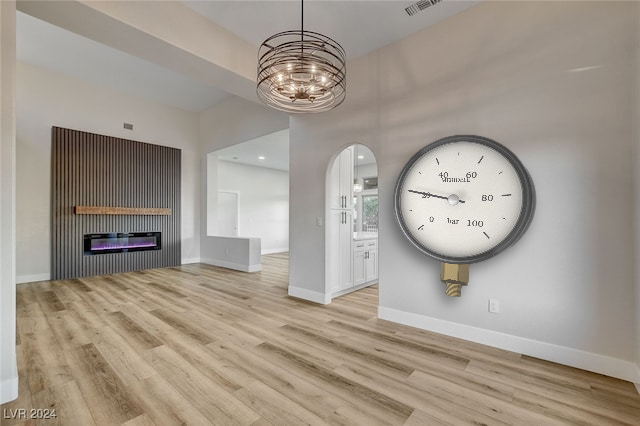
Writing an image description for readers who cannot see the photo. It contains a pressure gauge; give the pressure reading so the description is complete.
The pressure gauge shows 20 bar
